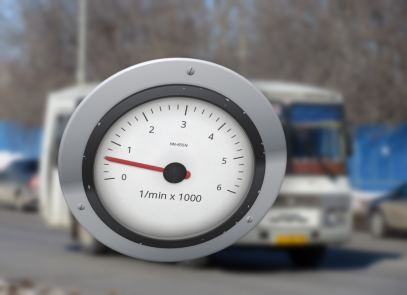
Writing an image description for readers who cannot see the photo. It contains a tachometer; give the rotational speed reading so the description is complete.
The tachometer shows 600 rpm
